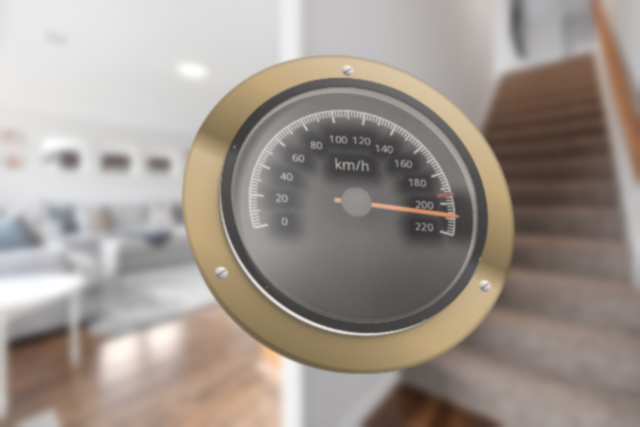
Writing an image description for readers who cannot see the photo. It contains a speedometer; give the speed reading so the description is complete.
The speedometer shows 210 km/h
